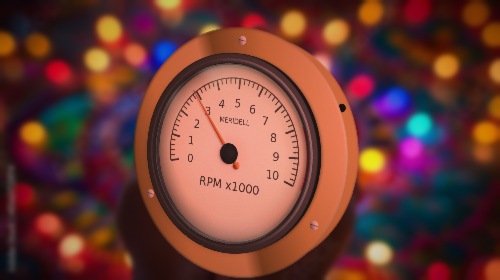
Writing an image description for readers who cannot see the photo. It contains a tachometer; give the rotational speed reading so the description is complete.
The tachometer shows 3000 rpm
